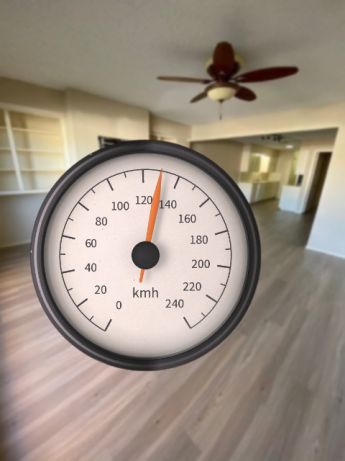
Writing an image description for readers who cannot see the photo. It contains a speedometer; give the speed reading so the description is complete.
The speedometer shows 130 km/h
